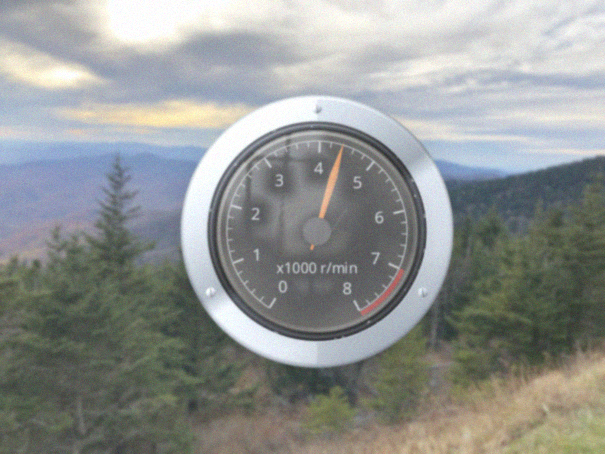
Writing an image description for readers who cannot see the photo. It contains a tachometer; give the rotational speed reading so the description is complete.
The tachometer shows 4400 rpm
